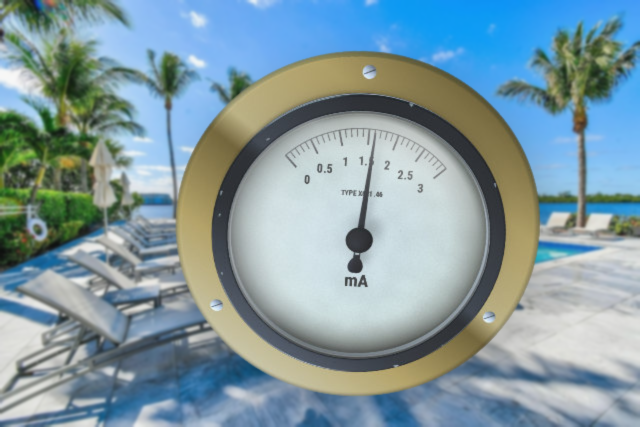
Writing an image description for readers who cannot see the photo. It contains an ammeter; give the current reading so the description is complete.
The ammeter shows 1.6 mA
